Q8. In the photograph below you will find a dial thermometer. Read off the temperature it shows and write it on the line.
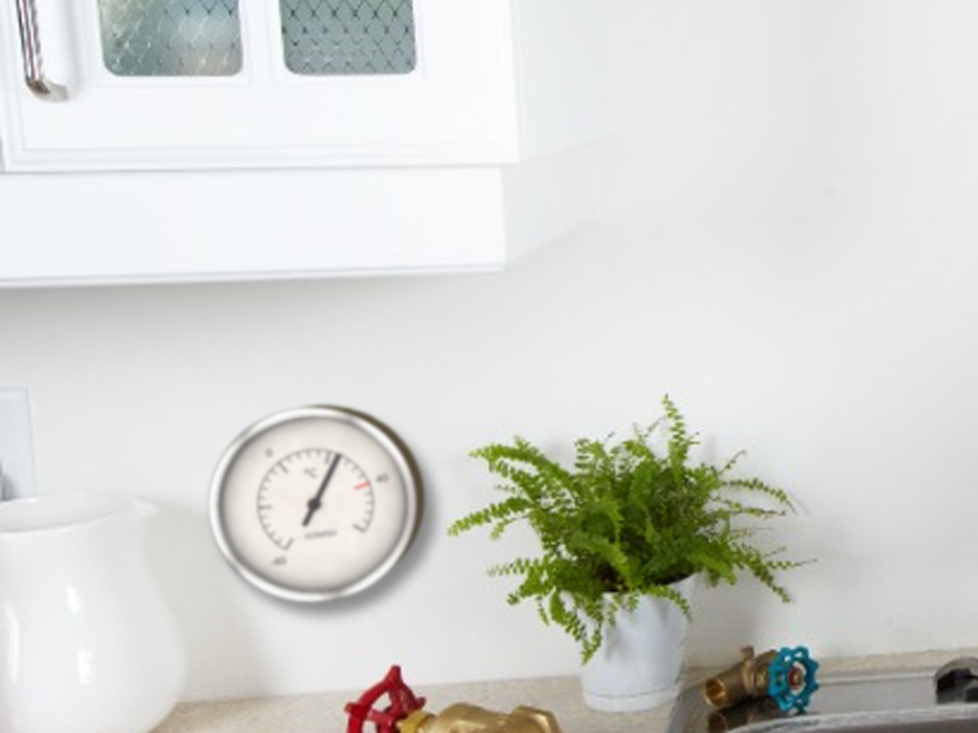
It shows 24 °C
